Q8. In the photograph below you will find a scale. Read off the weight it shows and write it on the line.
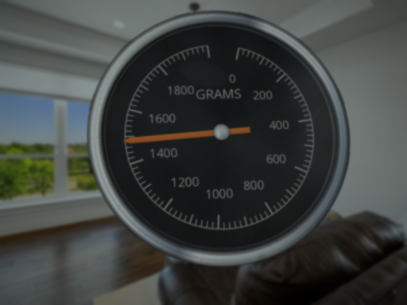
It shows 1480 g
